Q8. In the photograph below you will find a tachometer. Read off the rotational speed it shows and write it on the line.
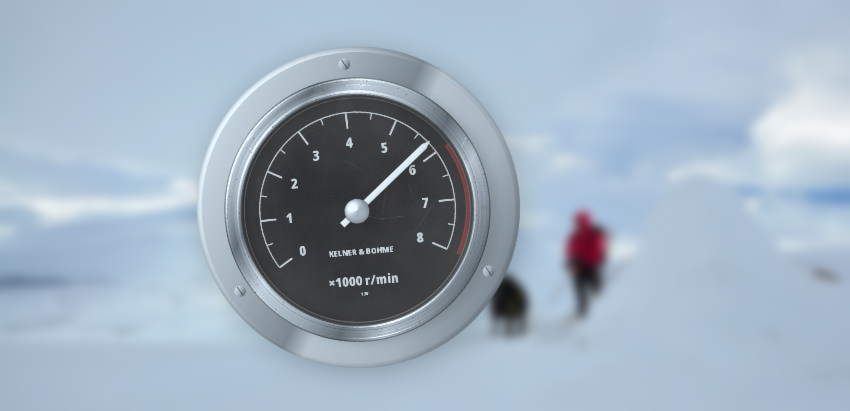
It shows 5750 rpm
